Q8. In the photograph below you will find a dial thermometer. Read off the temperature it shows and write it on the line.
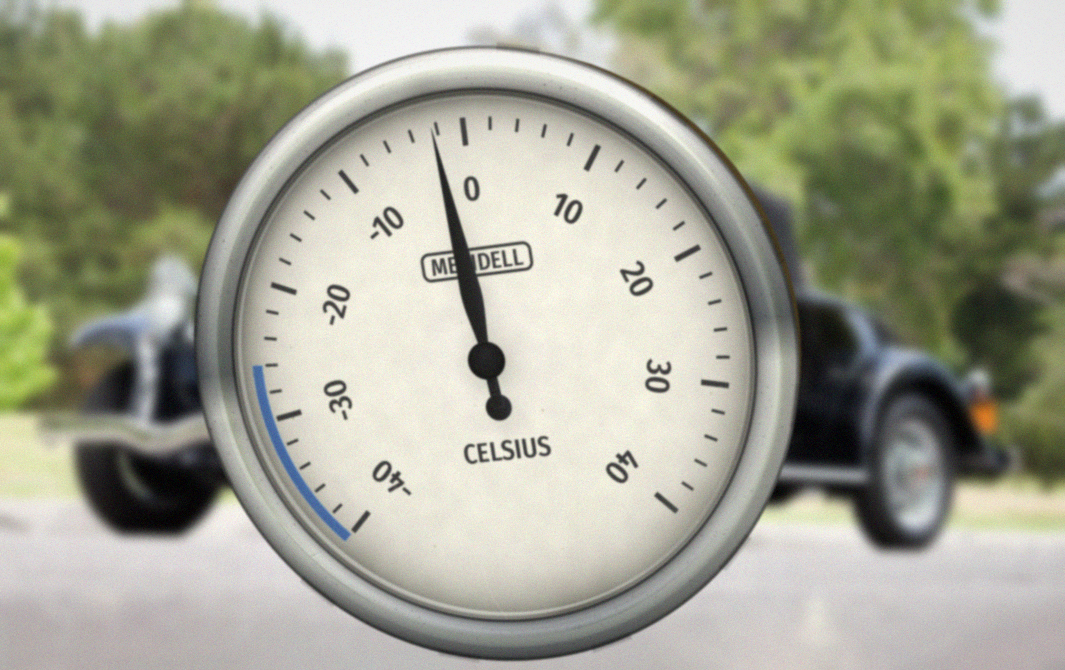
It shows -2 °C
